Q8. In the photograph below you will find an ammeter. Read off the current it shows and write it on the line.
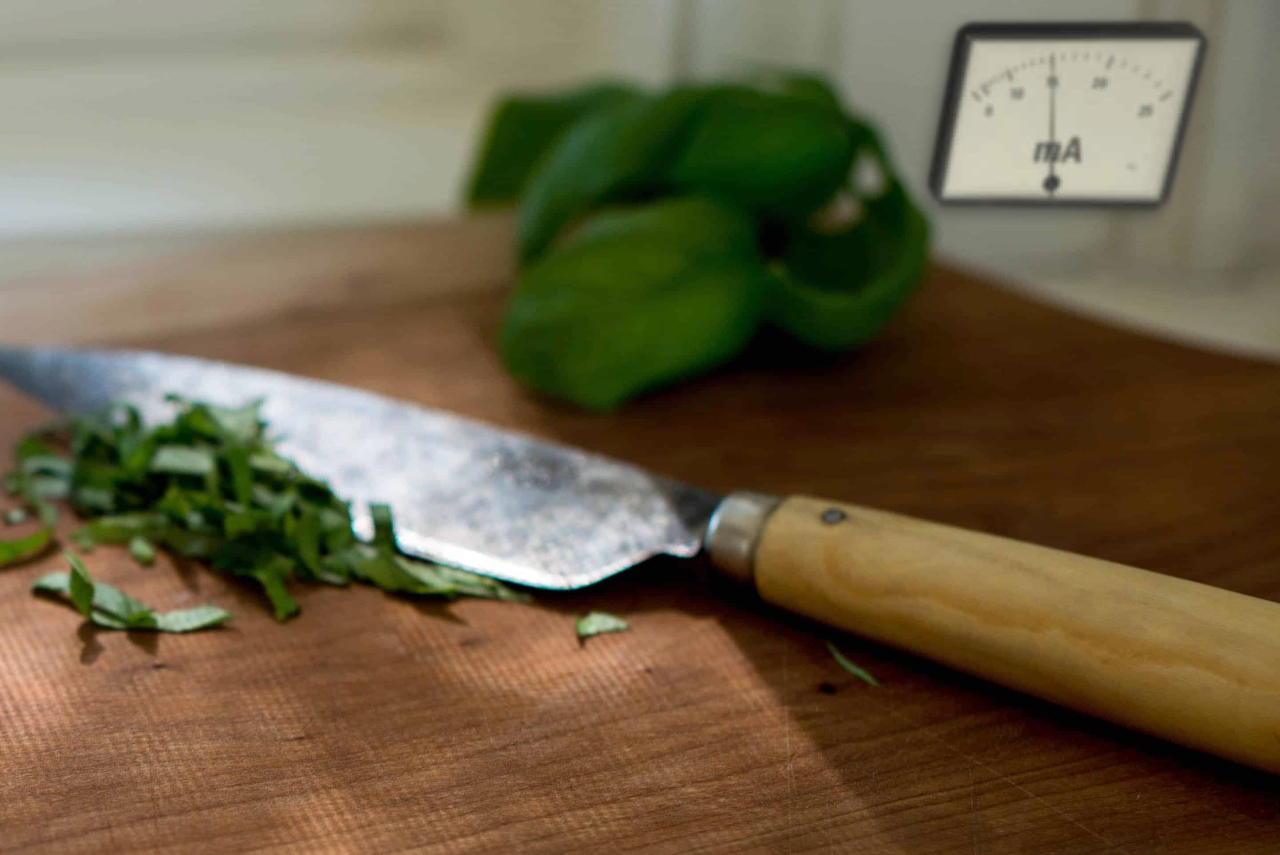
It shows 15 mA
